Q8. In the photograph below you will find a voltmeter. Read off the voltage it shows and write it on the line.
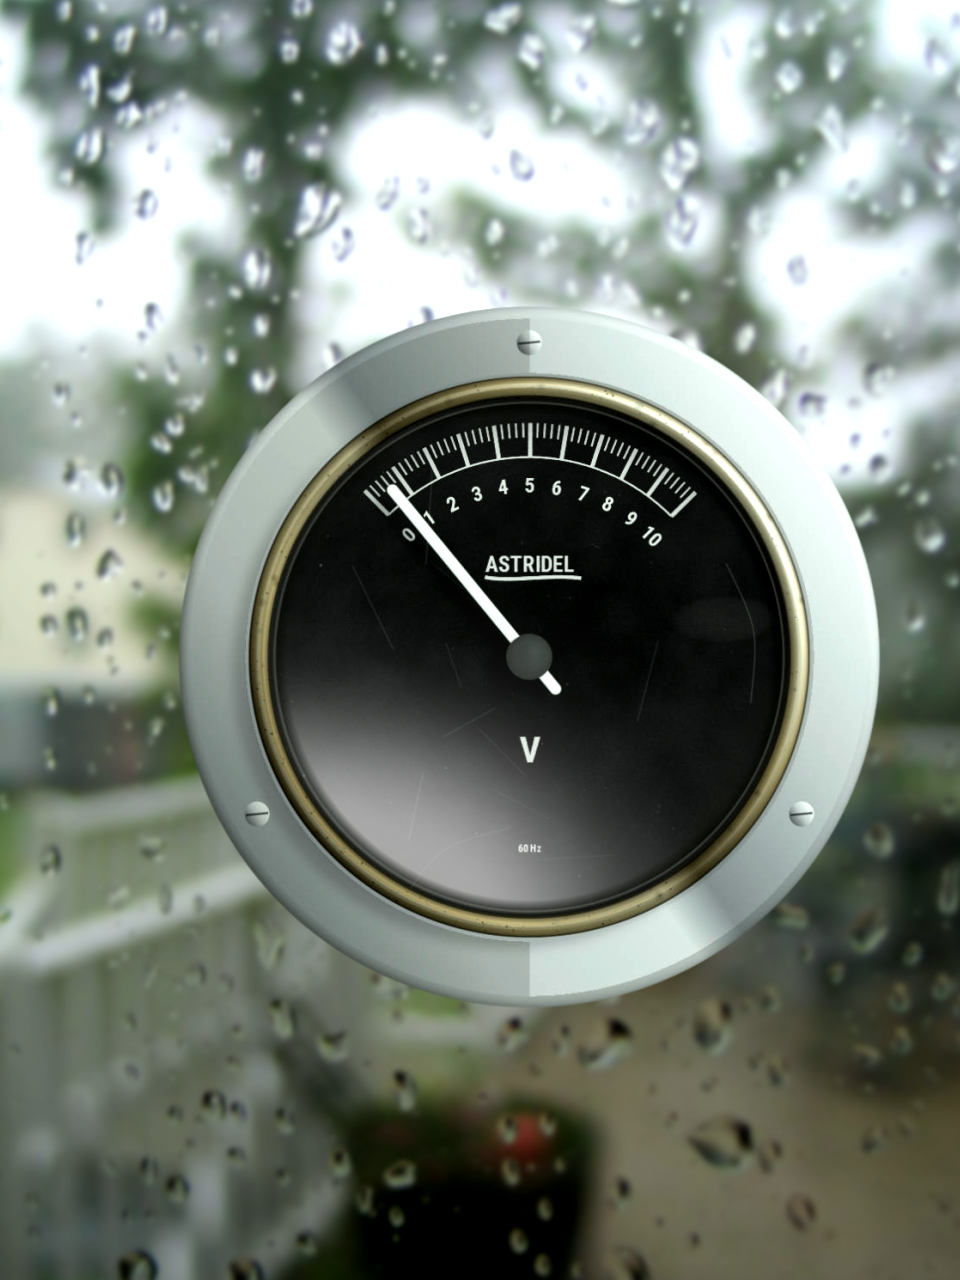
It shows 0.6 V
